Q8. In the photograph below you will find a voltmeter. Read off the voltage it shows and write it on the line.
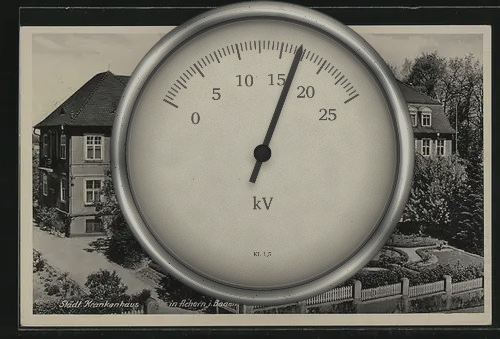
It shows 17 kV
